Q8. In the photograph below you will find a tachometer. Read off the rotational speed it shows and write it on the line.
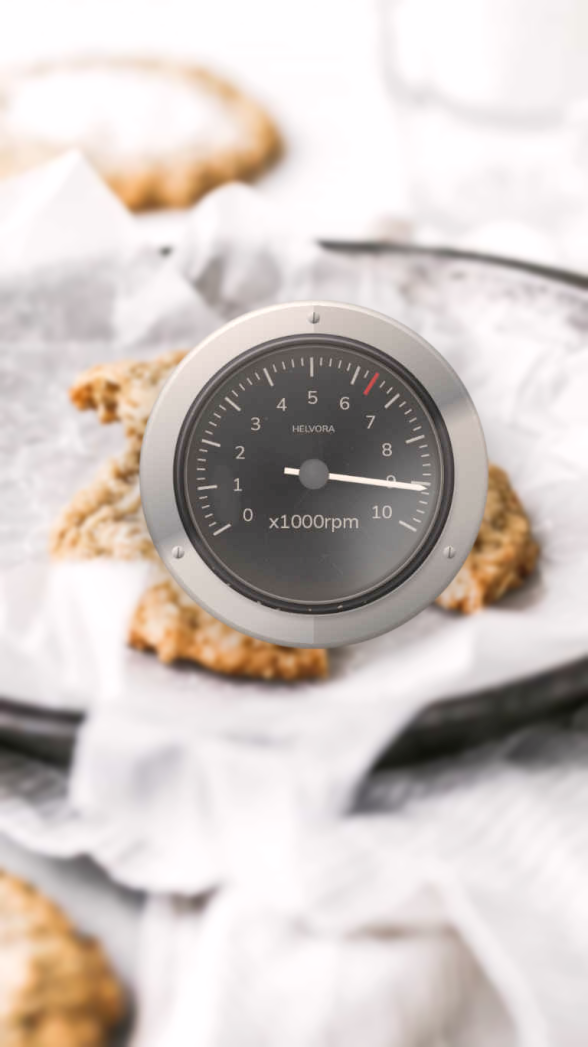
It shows 9100 rpm
